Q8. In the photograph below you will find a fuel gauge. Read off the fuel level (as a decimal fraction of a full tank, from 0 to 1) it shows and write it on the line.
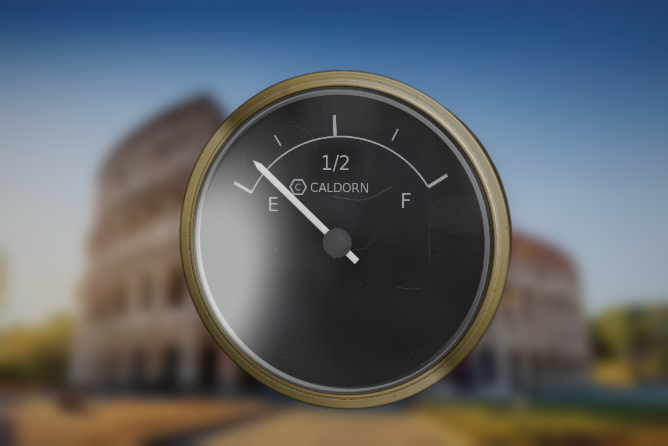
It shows 0.125
